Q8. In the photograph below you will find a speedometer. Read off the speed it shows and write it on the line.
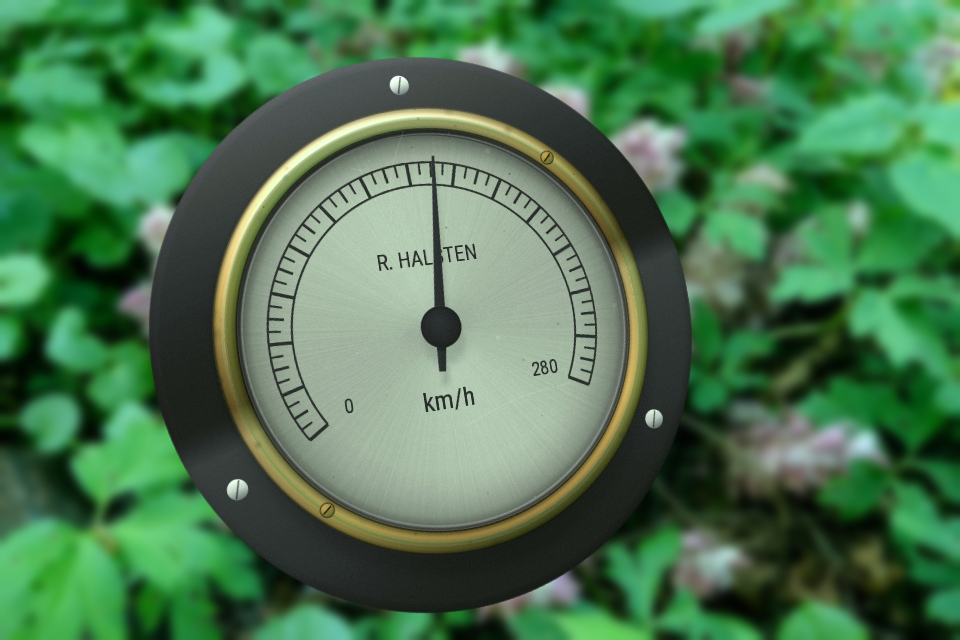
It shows 150 km/h
